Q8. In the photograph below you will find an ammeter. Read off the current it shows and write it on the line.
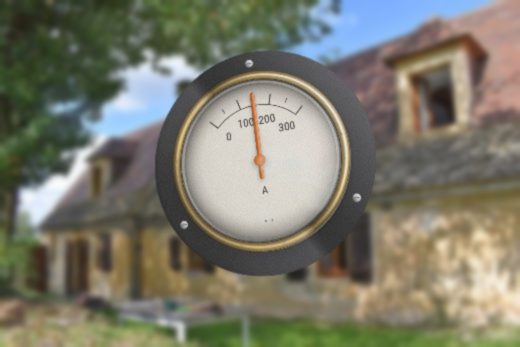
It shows 150 A
